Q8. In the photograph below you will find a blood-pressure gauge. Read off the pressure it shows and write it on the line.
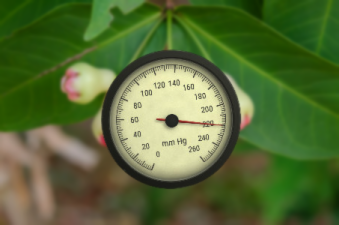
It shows 220 mmHg
